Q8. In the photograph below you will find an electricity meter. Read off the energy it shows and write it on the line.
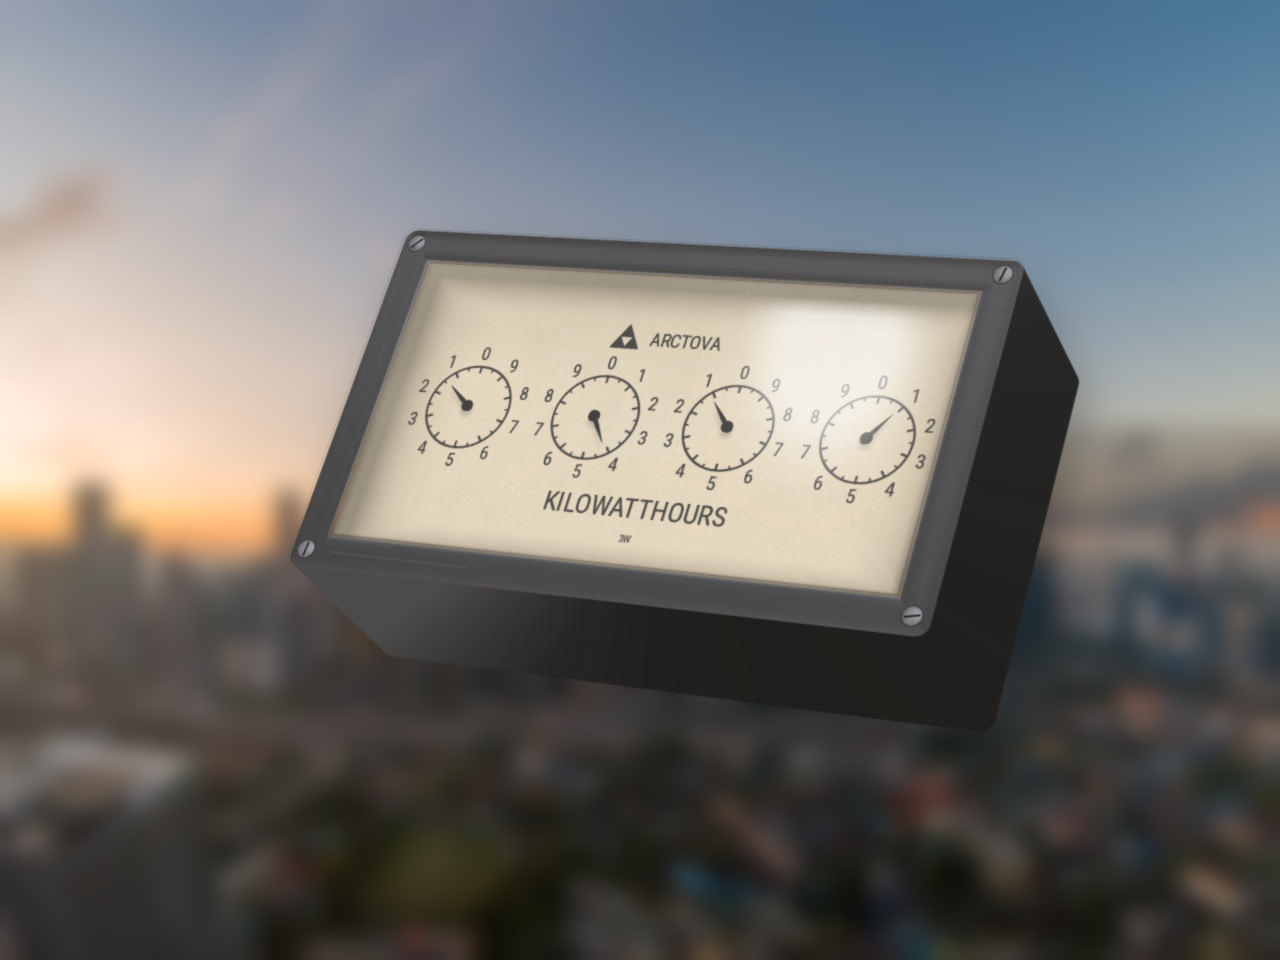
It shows 1411 kWh
